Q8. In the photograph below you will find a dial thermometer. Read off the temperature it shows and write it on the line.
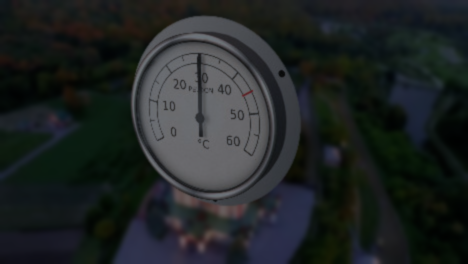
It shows 30 °C
